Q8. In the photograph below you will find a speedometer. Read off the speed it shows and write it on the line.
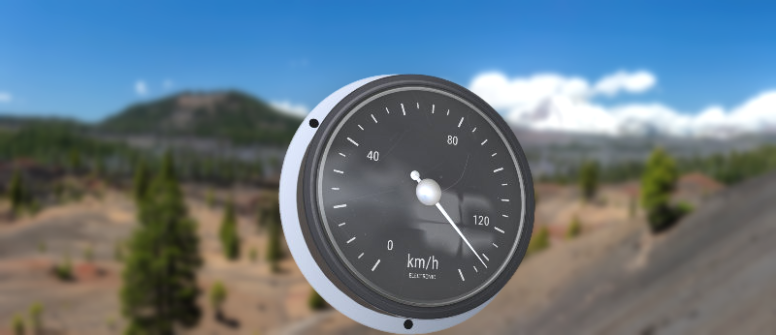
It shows 132.5 km/h
